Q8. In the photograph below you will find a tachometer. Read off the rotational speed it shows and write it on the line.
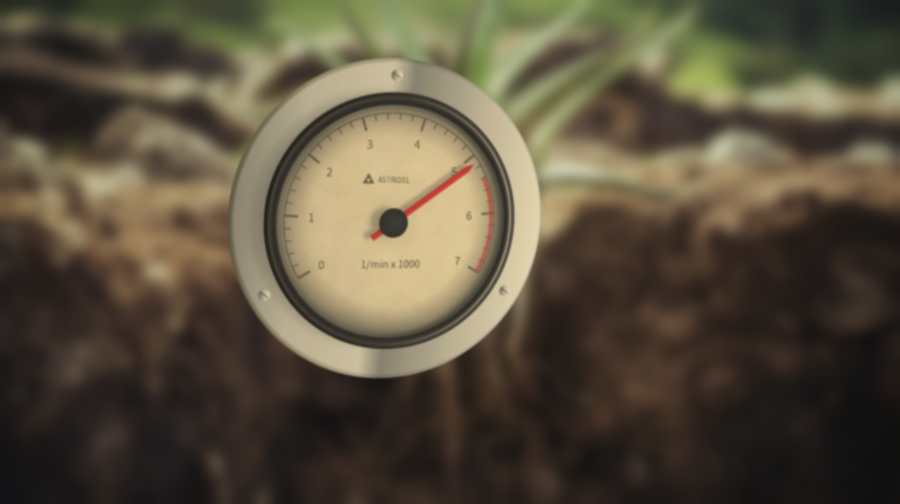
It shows 5100 rpm
